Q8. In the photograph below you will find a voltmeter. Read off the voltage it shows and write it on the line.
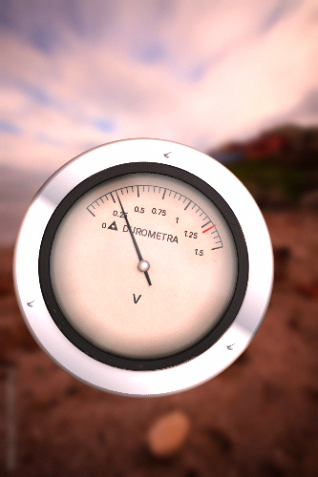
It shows 0.3 V
